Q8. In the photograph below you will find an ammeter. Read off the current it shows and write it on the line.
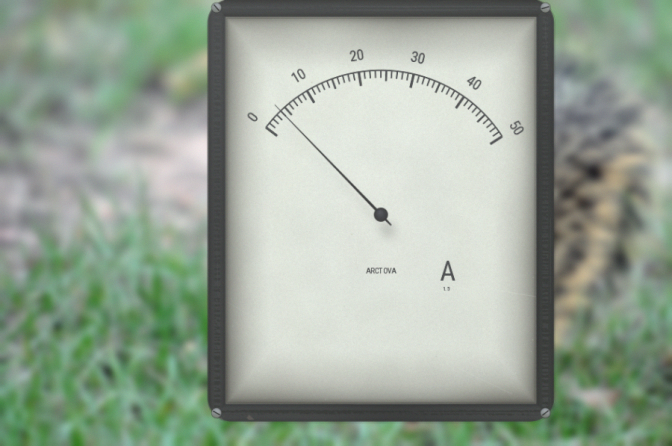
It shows 4 A
